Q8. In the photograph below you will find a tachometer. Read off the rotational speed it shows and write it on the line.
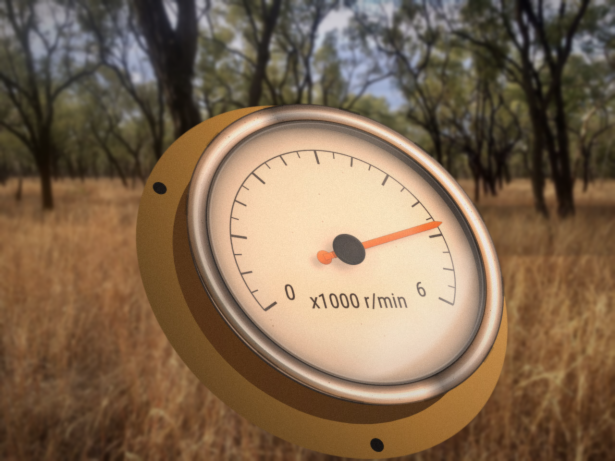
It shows 4875 rpm
